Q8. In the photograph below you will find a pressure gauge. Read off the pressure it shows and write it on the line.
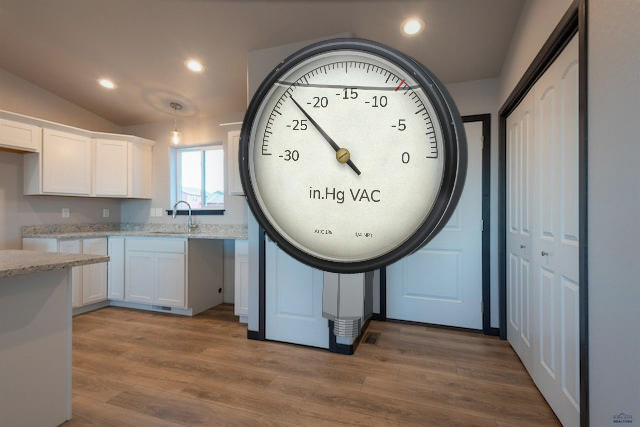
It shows -22.5 inHg
